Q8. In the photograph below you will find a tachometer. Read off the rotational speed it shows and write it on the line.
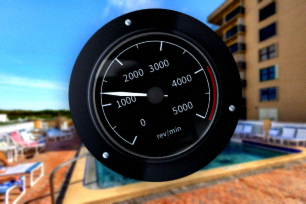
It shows 1250 rpm
